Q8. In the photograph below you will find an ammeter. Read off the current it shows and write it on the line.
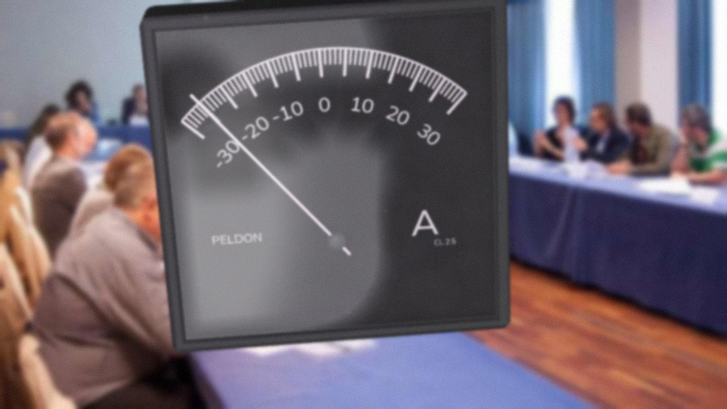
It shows -25 A
